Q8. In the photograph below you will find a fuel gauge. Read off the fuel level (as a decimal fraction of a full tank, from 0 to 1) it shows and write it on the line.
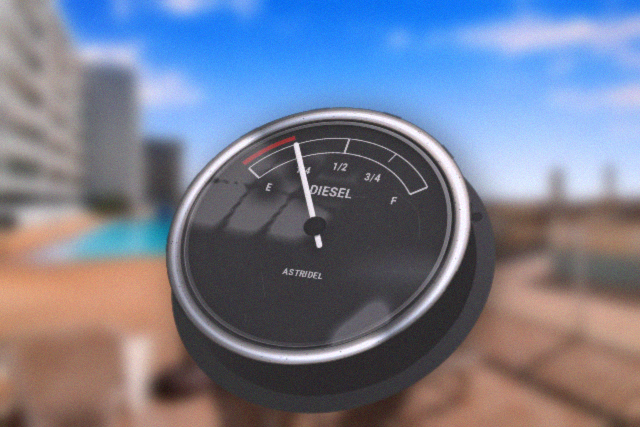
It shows 0.25
